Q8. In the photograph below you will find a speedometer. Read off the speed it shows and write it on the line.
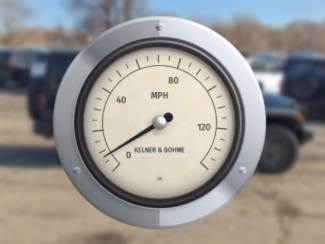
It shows 7.5 mph
